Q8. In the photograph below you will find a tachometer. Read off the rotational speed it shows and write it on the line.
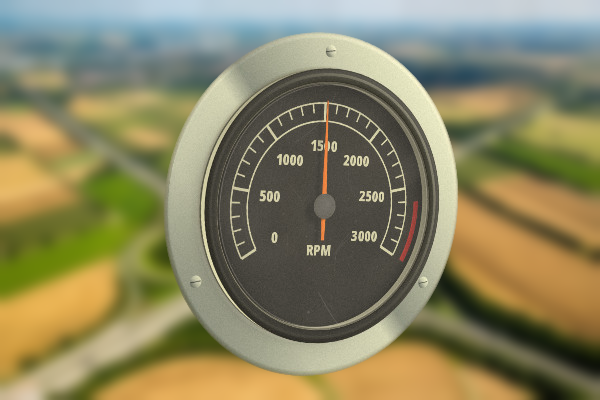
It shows 1500 rpm
